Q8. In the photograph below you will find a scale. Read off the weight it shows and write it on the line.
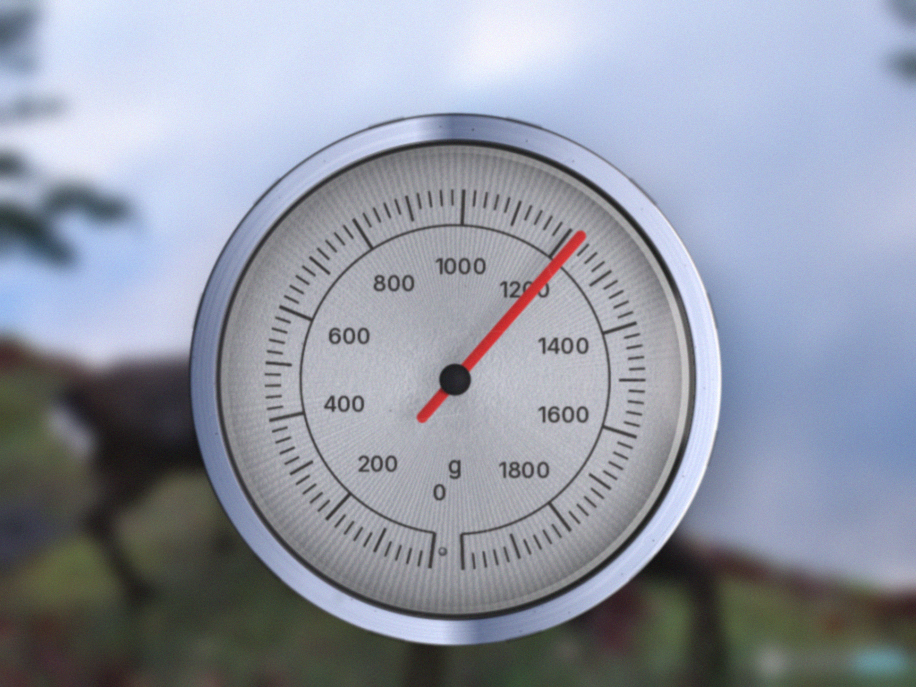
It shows 1220 g
